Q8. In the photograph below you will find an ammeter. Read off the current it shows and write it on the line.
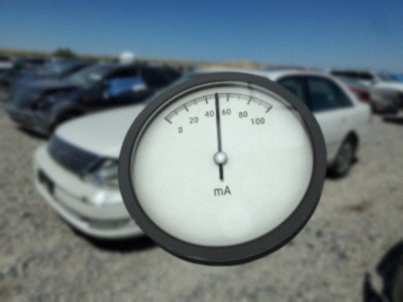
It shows 50 mA
